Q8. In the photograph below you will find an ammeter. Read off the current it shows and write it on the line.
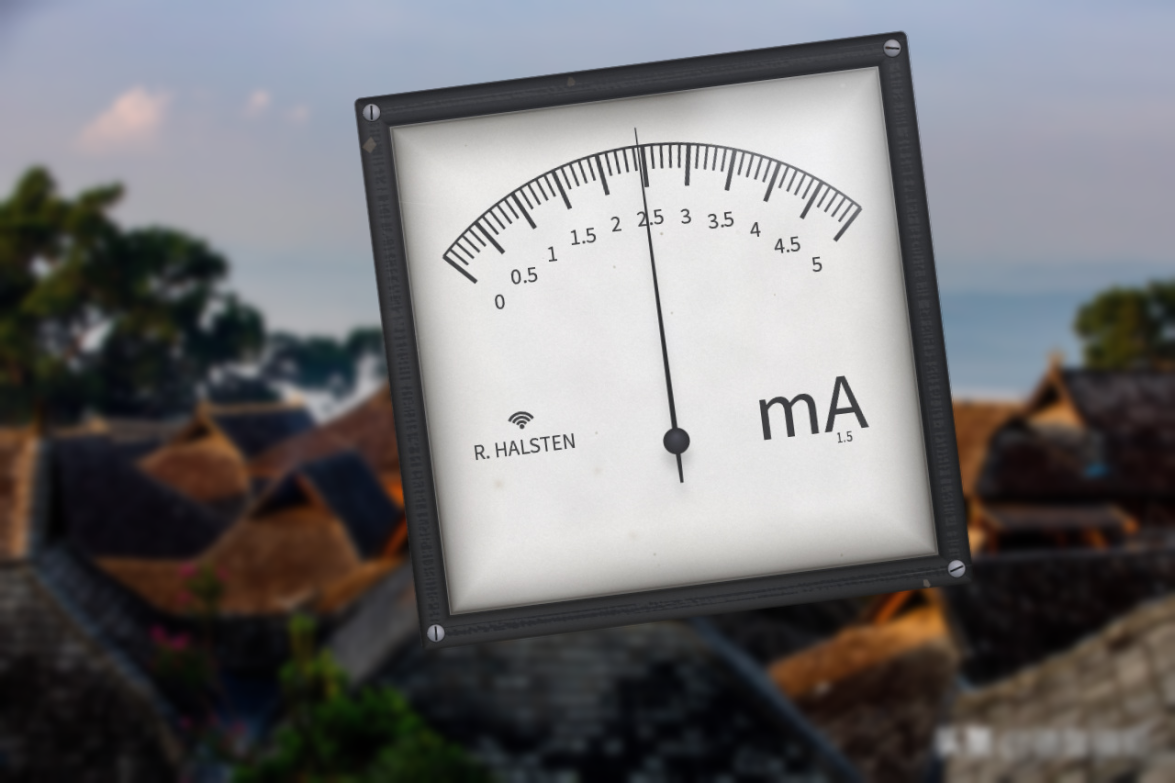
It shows 2.45 mA
